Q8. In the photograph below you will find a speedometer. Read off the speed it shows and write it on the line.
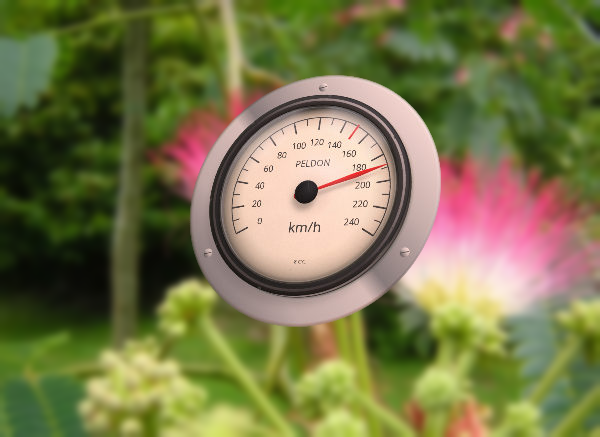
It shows 190 km/h
